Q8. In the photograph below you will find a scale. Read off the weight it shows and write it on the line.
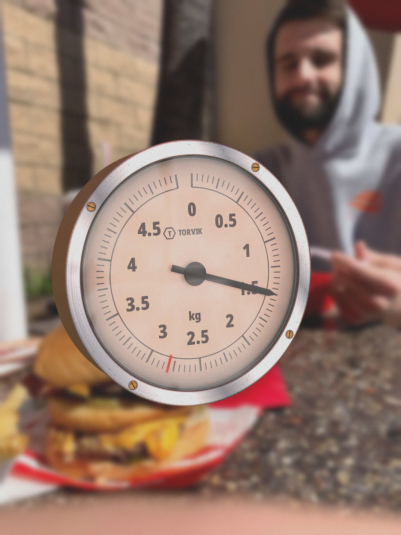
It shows 1.5 kg
